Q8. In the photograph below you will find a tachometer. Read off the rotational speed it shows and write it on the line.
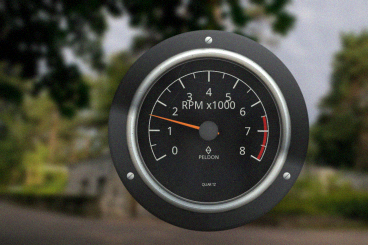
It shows 1500 rpm
